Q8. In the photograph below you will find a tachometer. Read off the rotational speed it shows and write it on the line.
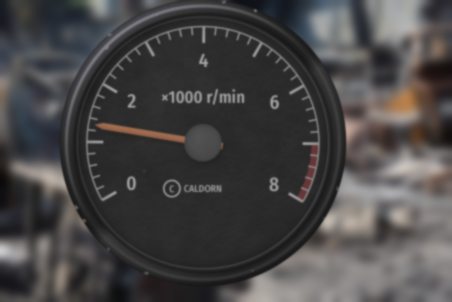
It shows 1300 rpm
